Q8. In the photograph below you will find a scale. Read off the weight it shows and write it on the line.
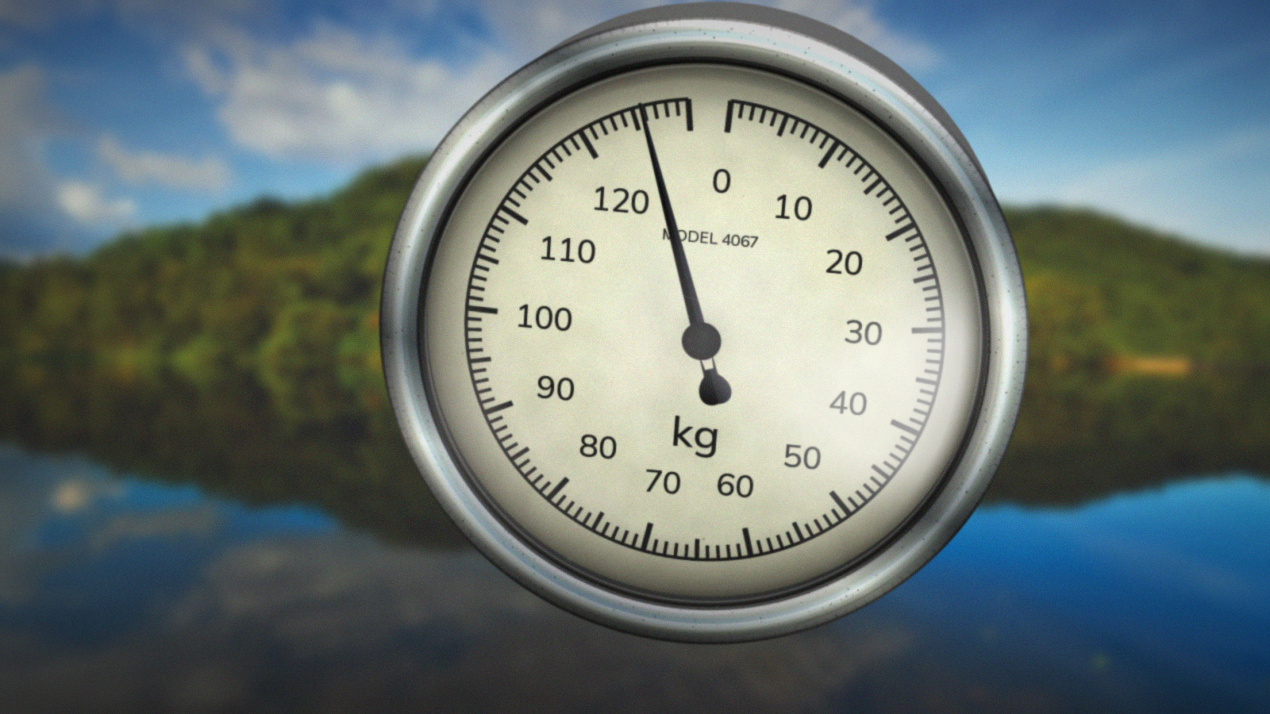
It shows 126 kg
